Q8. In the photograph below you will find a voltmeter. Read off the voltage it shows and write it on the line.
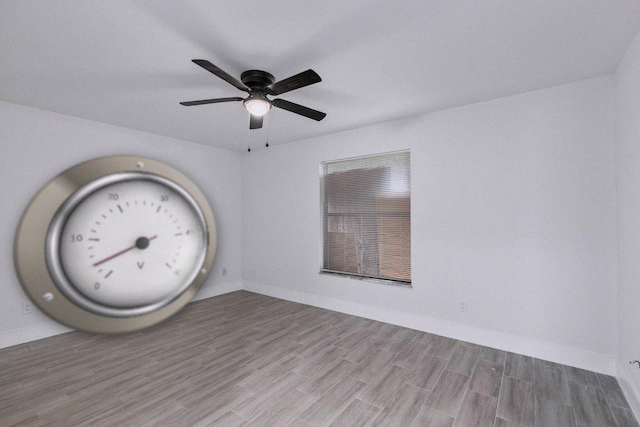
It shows 4 V
